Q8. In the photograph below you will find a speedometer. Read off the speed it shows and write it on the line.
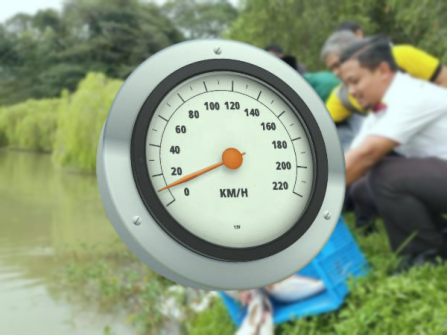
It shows 10 km/h
